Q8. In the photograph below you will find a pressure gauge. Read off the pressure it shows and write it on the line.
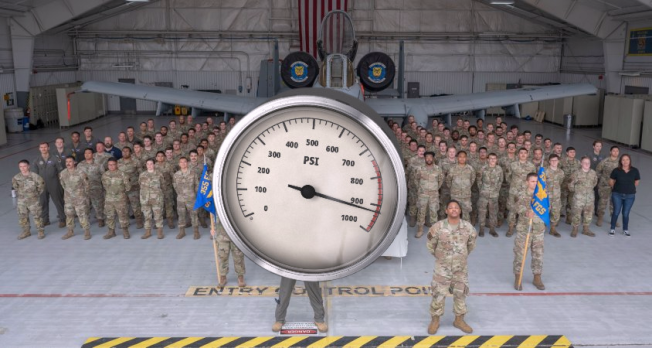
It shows 920 psi
